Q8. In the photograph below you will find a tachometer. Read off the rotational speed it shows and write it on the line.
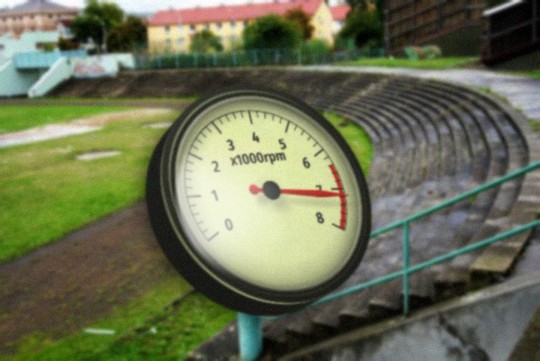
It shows 7200 rpm
